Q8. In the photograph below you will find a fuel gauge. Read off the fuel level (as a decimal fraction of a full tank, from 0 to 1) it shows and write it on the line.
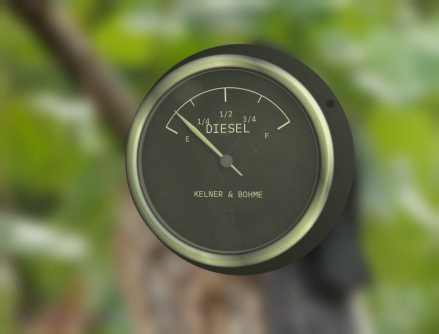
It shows 0.125
